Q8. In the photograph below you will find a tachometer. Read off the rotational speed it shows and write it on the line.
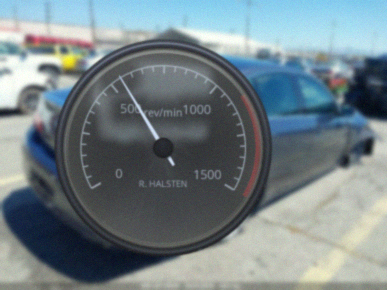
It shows 550 rpm
